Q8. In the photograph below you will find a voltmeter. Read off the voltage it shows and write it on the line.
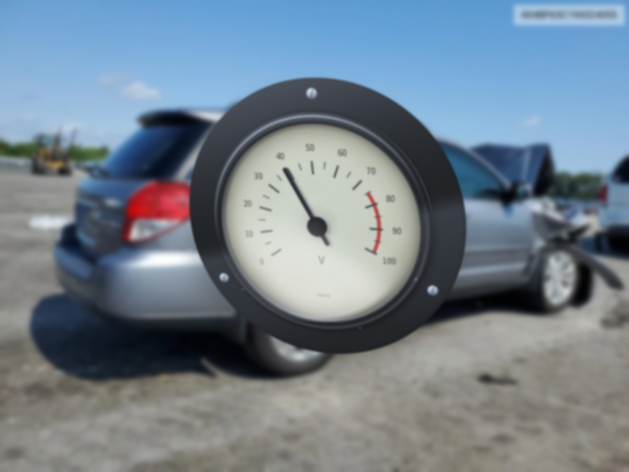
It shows 40 V
